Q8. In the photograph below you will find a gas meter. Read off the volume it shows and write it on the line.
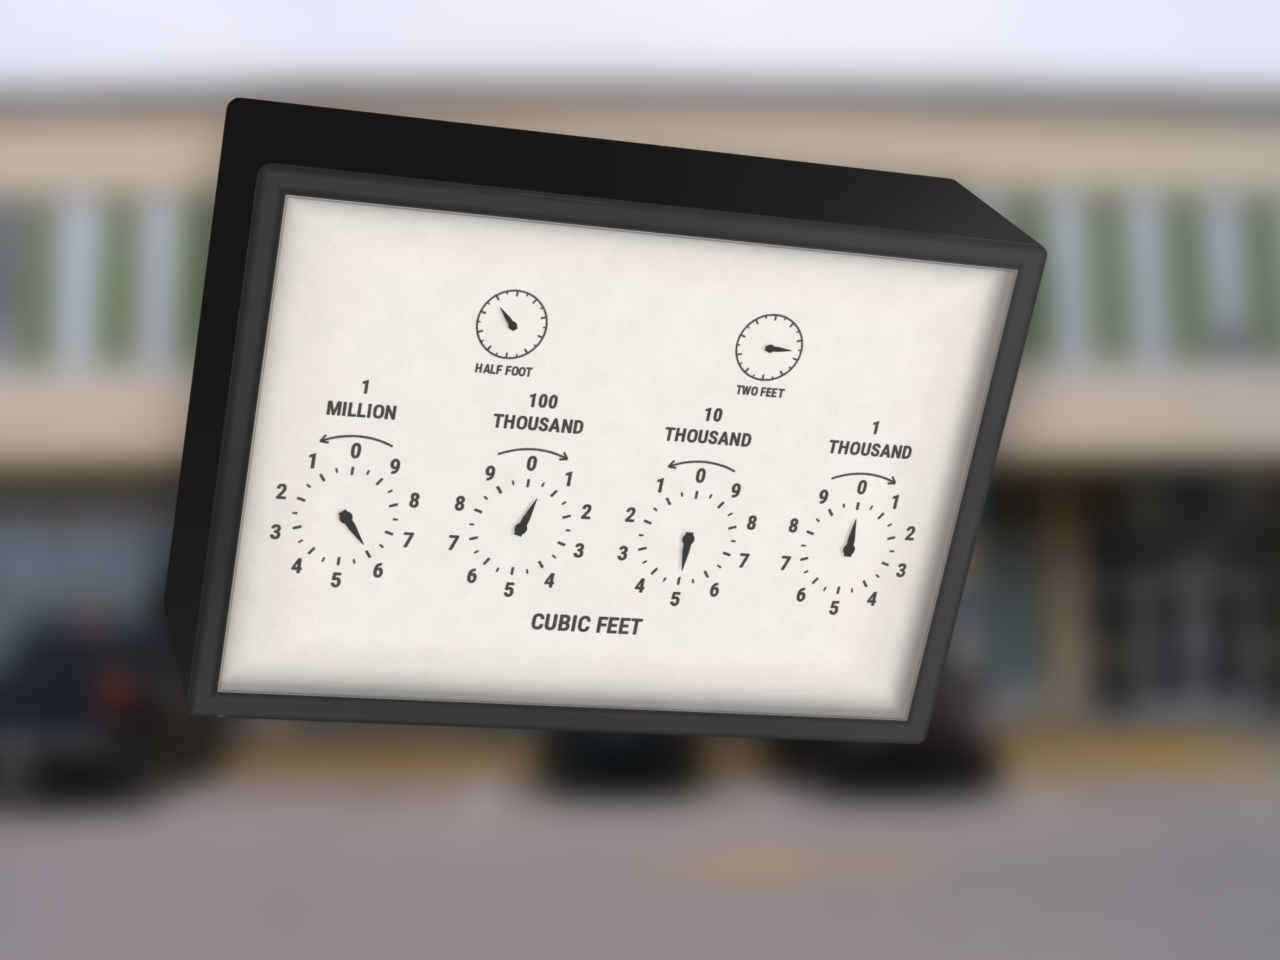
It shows 605000 ft³
